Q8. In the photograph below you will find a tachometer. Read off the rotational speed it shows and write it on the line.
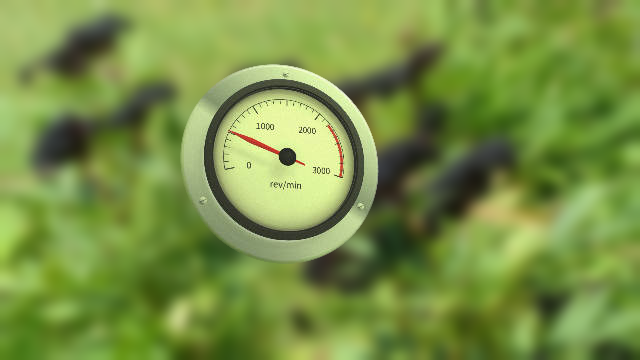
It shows 500 rpm
